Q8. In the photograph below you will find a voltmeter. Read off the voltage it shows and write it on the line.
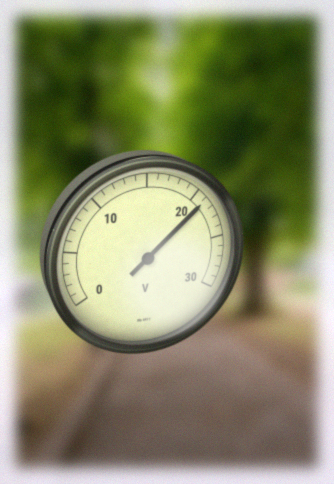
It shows 21 V
